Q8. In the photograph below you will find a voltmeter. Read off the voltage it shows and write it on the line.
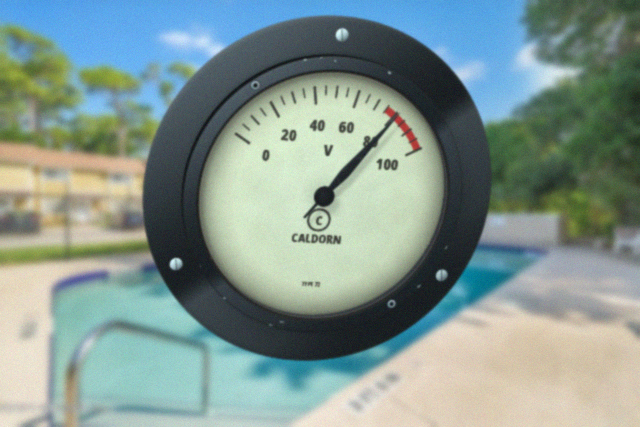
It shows 80 V
